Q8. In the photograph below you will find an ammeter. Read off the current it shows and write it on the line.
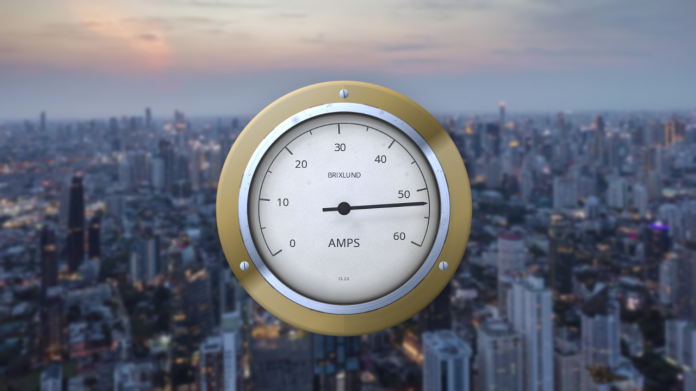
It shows 52.5 A
